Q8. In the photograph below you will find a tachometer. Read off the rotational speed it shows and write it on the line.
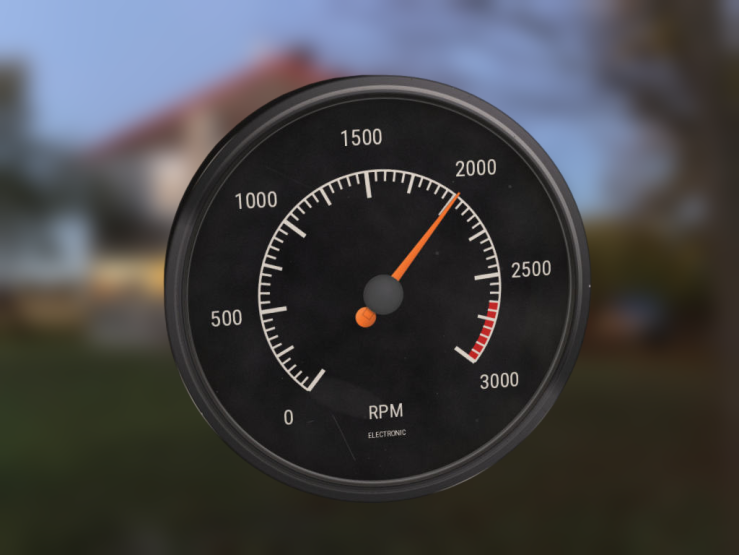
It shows 2000 rpm
